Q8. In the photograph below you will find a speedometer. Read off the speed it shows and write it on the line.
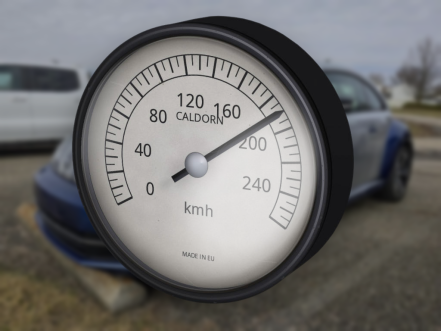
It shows 190 km/h
